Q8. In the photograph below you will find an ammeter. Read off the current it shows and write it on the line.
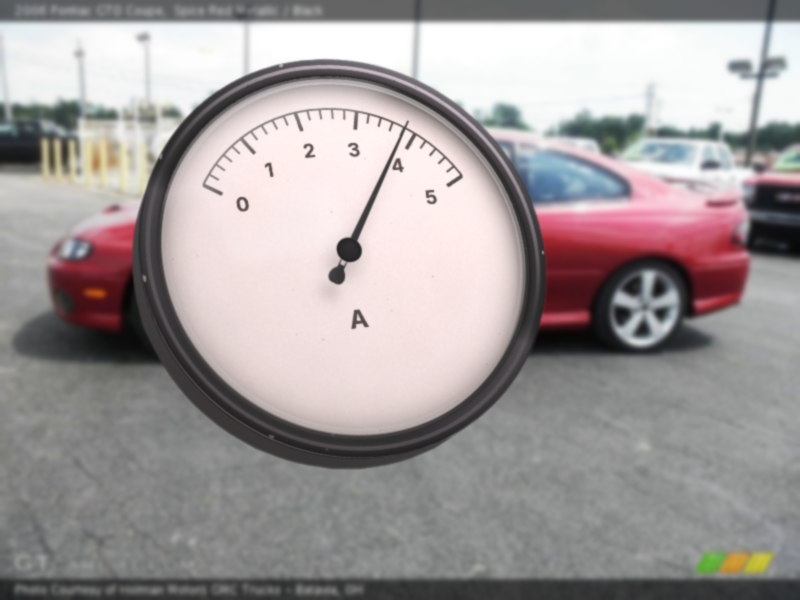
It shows 3.8 A
